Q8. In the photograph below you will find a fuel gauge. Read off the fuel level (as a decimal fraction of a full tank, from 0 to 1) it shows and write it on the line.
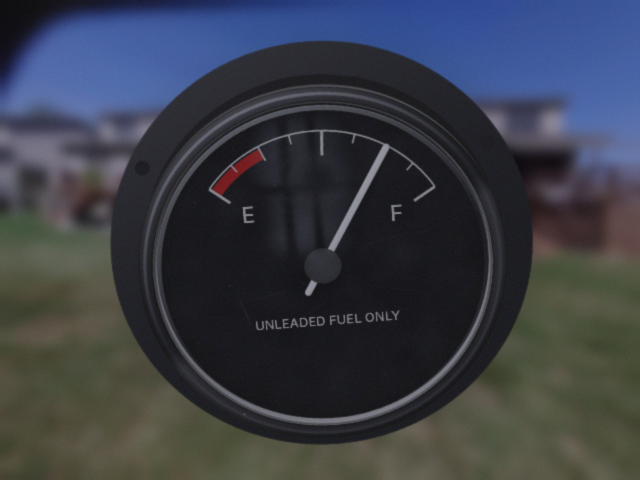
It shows 0.75
